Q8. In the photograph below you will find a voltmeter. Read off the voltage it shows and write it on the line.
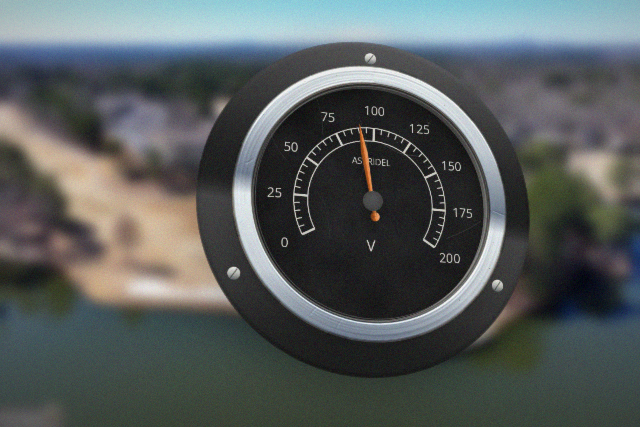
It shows 90 V
